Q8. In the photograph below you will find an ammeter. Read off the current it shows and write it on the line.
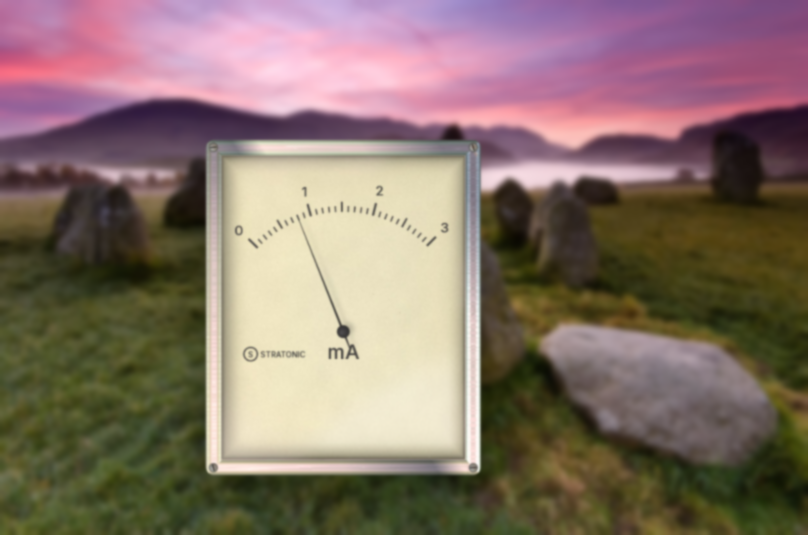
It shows 0.8 mA
